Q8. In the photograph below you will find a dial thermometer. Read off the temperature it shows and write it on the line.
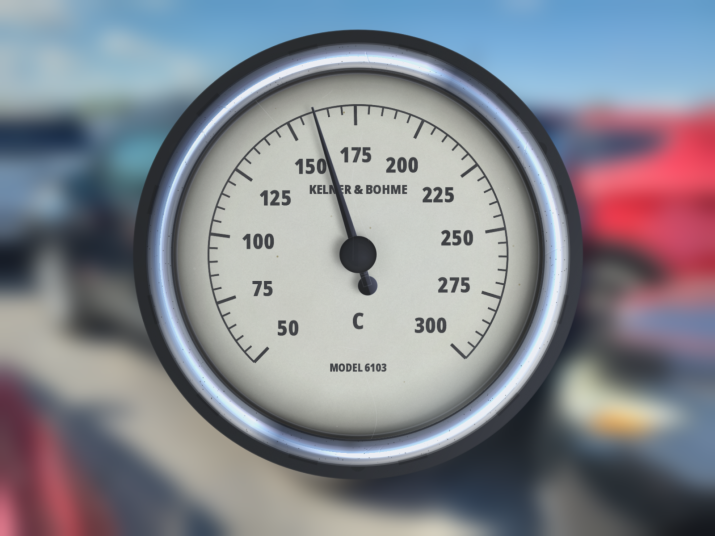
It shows 160 °C
